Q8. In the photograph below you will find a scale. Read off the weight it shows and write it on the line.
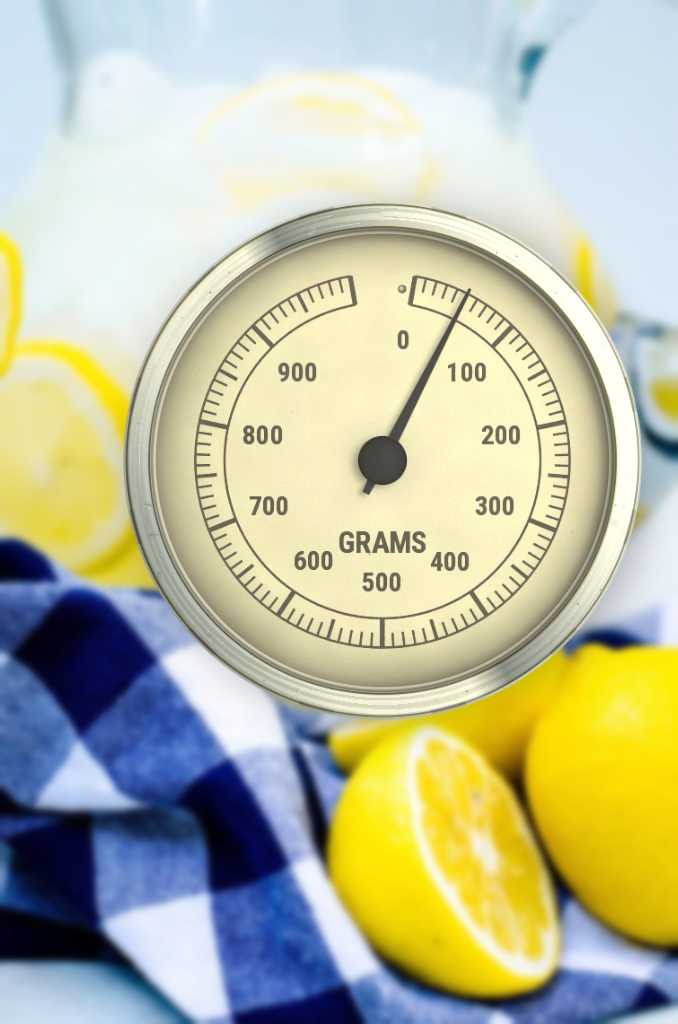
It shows 50 g
